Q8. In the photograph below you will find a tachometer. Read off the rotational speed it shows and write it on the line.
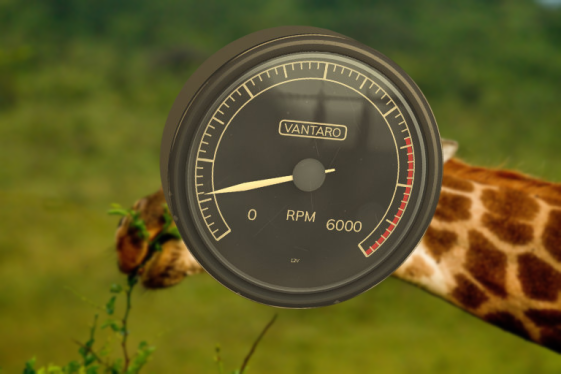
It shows 600 rpm
